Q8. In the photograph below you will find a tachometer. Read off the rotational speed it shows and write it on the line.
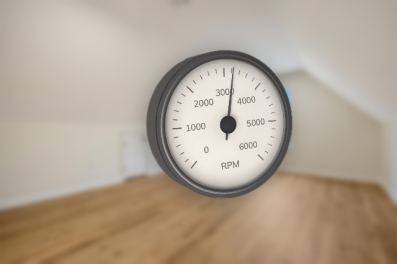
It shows 3200 rpm
